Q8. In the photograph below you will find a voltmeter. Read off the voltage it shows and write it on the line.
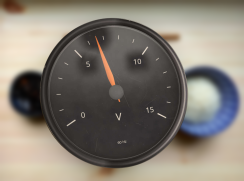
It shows 6.5 V
